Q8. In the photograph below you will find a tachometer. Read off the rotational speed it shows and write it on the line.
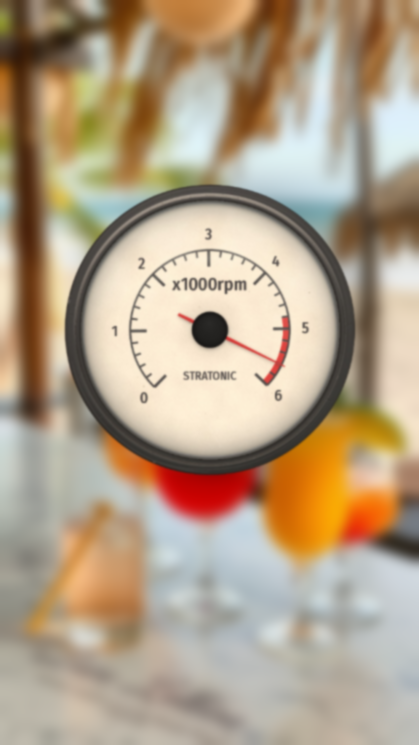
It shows 5600 rpm
